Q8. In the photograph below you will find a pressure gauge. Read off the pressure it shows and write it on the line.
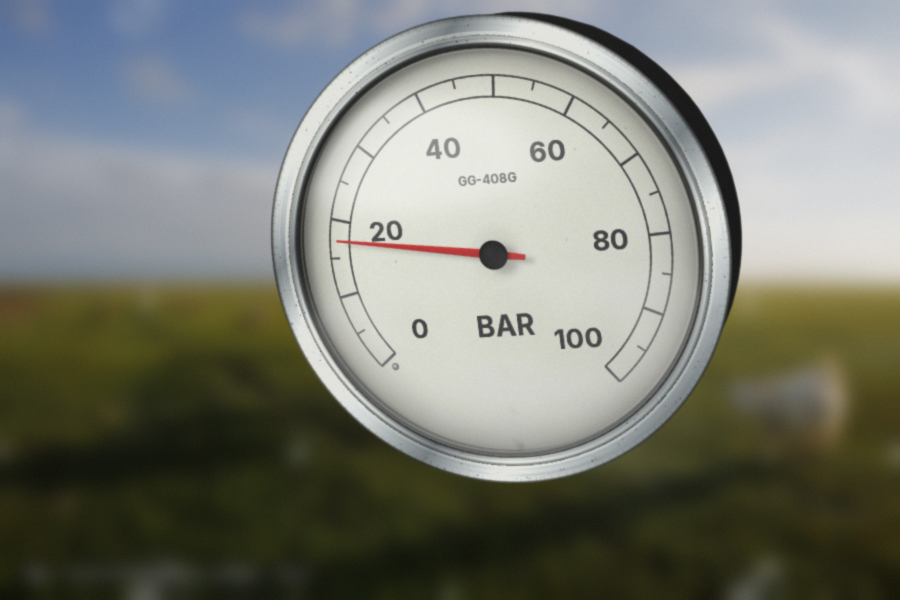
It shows 17.5 bar
